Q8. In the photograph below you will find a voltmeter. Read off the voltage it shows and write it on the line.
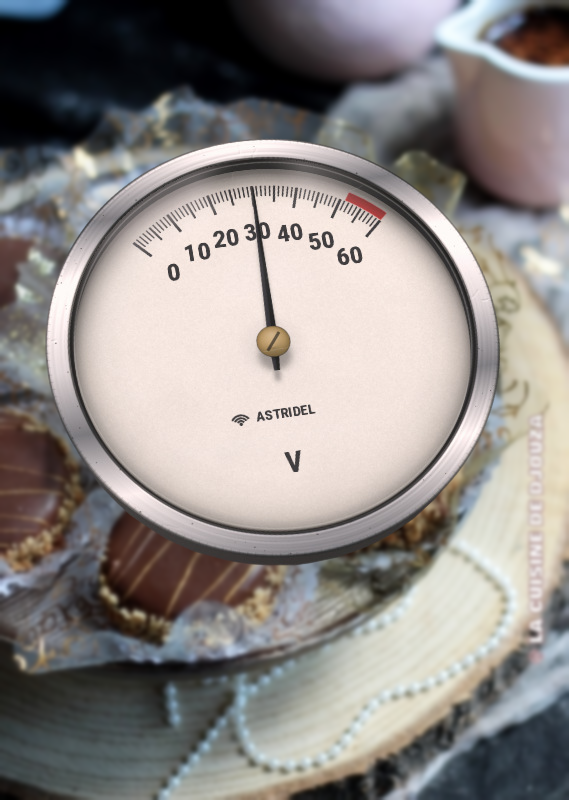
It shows 30 V
